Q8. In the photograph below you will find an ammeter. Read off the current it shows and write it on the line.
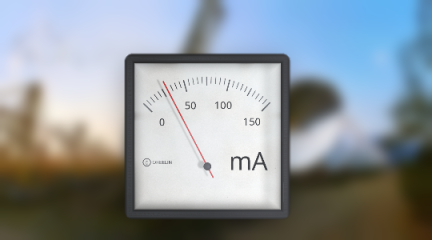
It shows 30 mA
